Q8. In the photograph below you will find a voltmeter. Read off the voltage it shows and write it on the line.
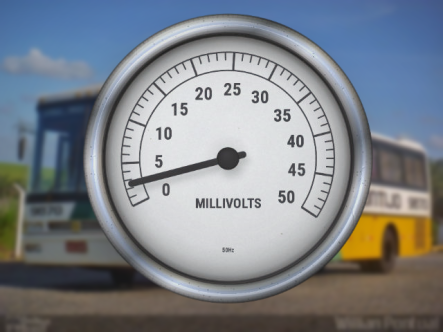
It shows 2.5 mV
